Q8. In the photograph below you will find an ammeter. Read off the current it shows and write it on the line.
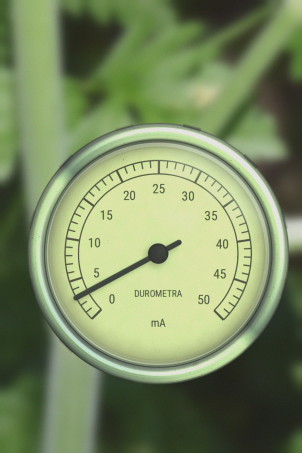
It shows 3 mA
